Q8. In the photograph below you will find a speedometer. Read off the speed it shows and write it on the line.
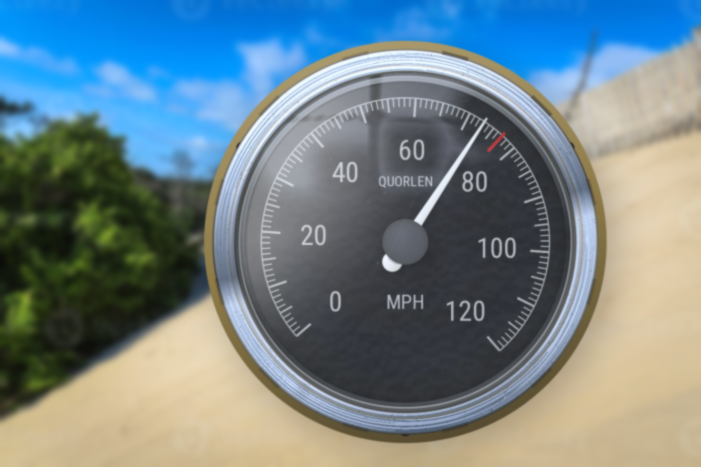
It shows 73 mph
